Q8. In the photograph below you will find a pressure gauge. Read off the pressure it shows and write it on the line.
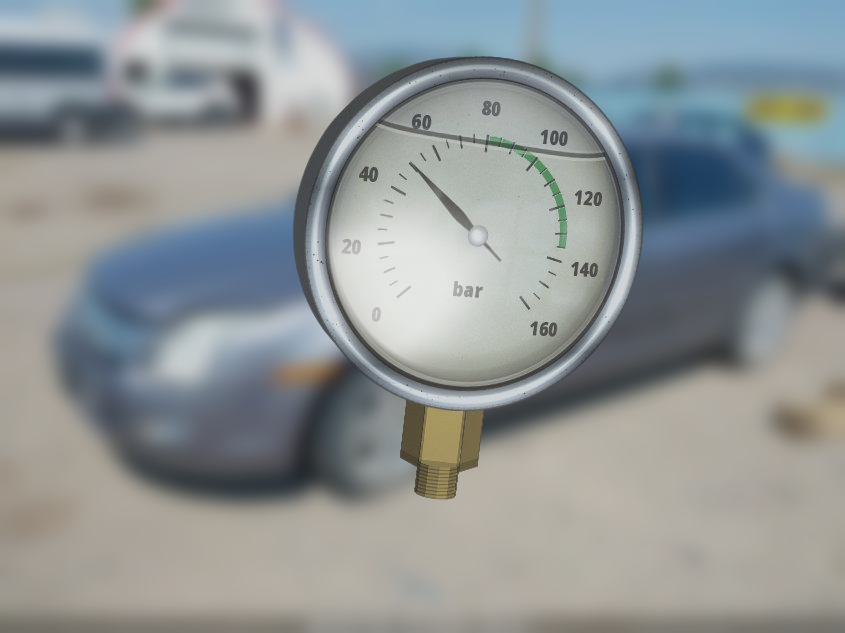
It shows 50 bar
